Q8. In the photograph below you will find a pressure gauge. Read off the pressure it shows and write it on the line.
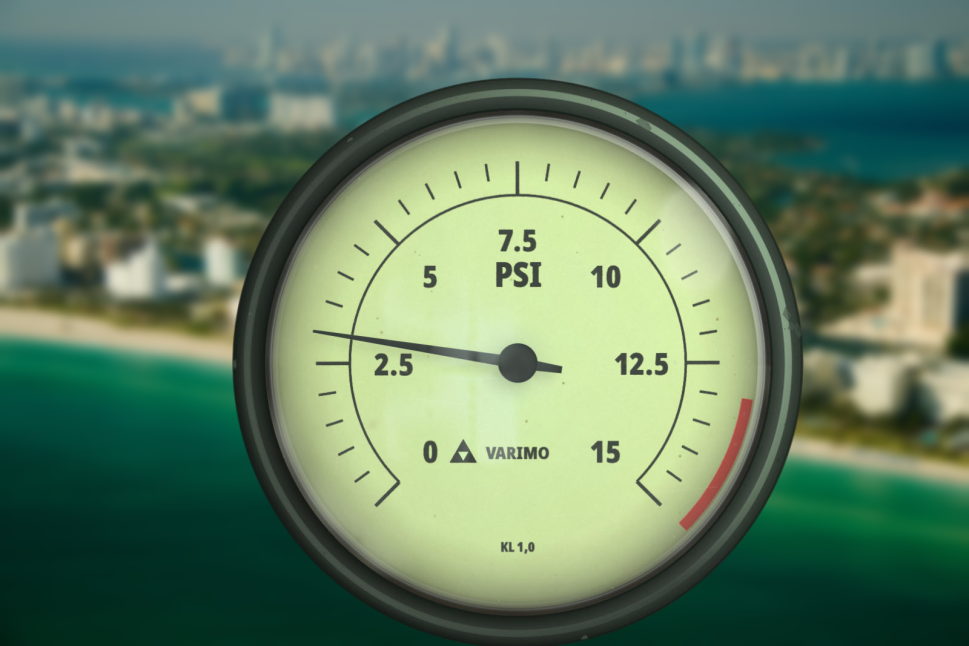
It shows 3 psi
